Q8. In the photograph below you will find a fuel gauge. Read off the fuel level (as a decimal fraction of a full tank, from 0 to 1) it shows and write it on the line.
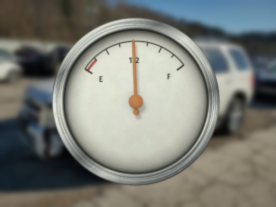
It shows 0.5
